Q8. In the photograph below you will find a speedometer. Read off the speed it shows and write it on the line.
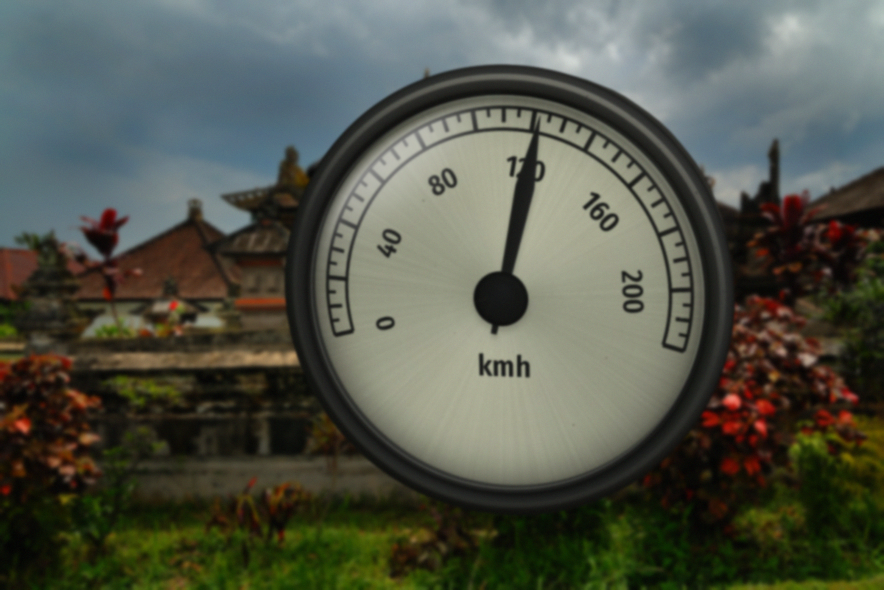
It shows 122.5 km/h
